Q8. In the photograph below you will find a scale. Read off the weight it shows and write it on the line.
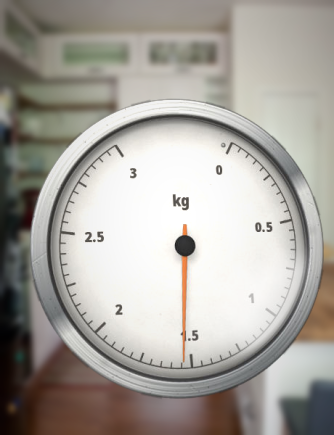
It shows 1.55 kg
